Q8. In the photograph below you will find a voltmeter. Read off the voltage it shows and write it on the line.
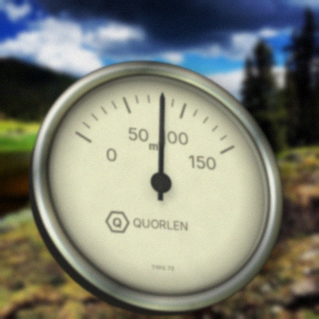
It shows 80 mV
